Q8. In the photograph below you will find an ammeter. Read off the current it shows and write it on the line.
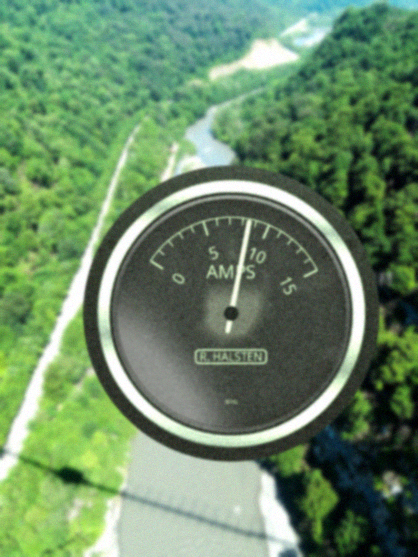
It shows 8.5 A
